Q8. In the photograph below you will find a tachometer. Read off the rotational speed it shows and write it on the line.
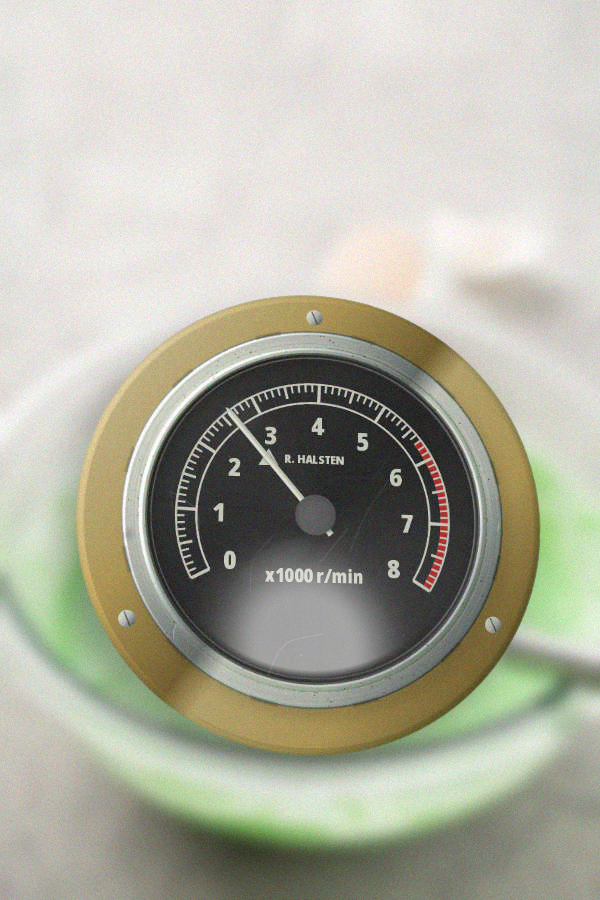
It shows 2600 rpm
